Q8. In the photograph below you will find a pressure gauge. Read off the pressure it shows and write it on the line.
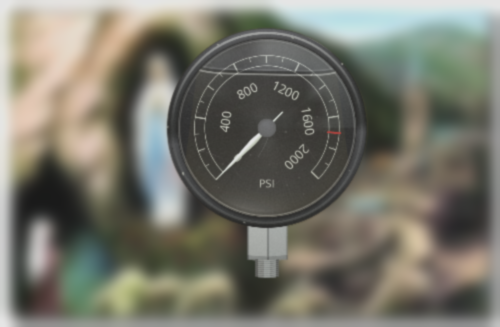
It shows 0 psi
